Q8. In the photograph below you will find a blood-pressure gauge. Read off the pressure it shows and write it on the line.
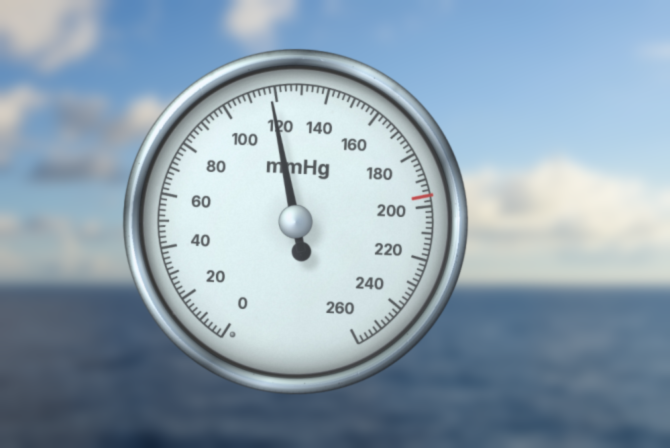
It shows 118 mmHg
